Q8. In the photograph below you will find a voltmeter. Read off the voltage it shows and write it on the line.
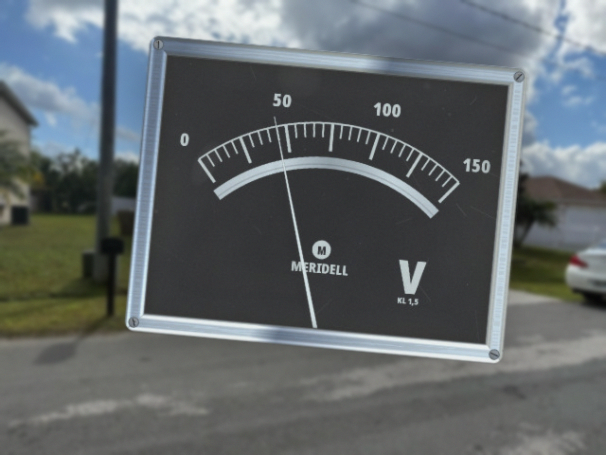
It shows 45 V
